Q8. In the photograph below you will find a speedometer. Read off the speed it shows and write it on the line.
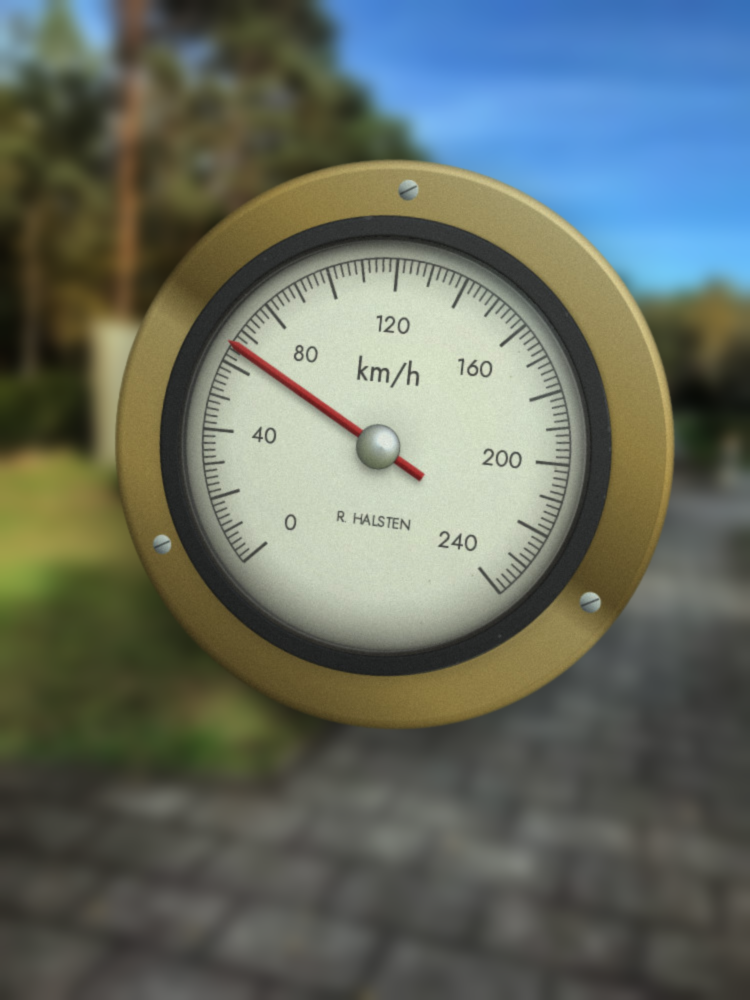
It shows 66 km/h
